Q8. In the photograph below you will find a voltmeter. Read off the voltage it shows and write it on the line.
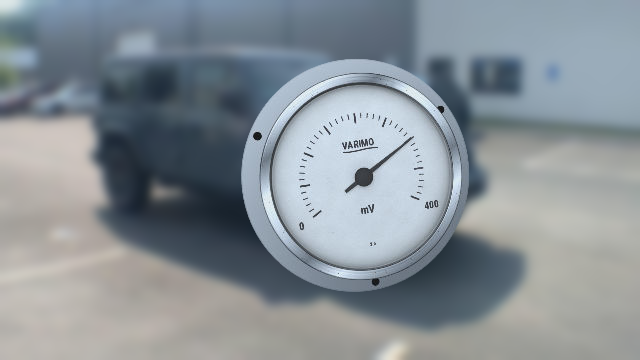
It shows 300 mV
